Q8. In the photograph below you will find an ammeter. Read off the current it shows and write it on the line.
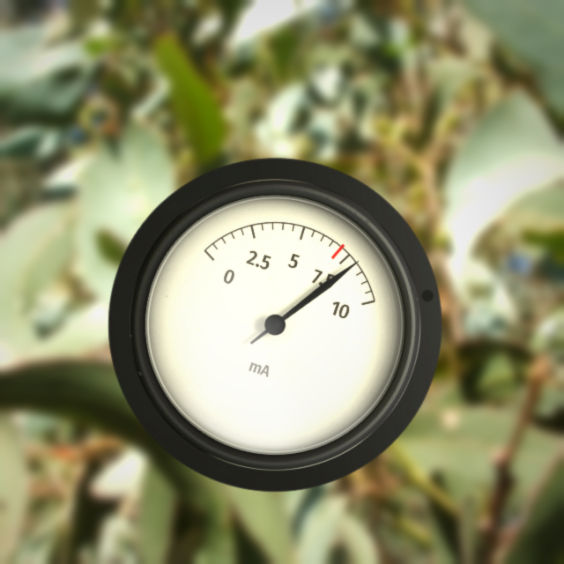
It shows 8 mA
